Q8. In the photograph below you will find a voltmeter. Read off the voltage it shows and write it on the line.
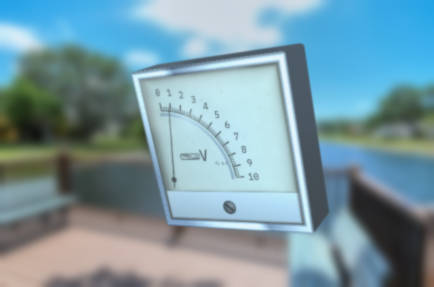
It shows 1 V
